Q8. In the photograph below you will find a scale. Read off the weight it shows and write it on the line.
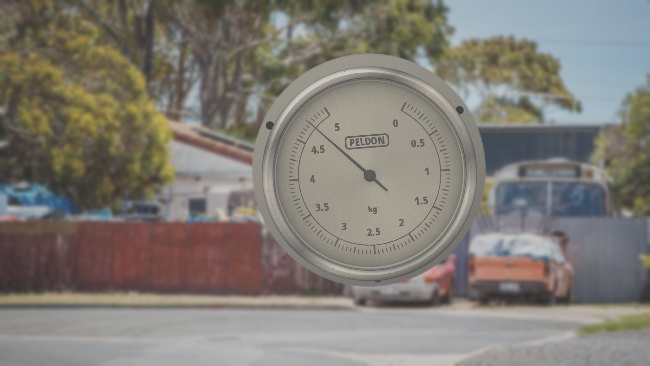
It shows 4.75 kg
